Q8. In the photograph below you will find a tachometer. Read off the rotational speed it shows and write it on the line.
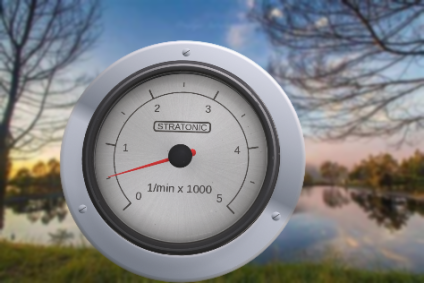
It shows 500 rpm
